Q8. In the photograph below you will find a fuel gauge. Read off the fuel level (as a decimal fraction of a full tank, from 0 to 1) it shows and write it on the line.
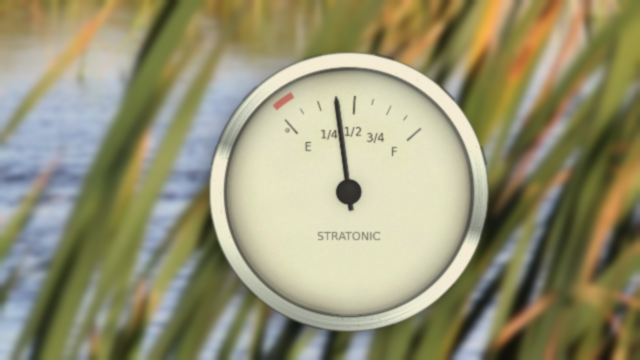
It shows 0.375
